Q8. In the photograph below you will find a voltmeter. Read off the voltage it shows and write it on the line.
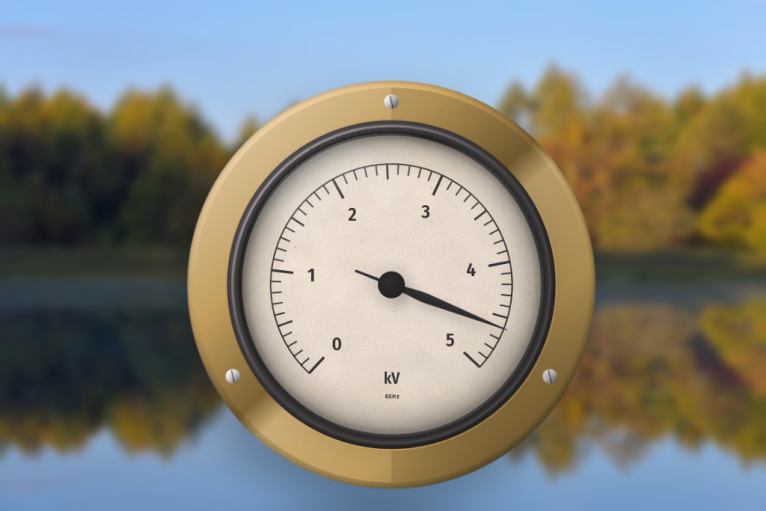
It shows 4.6 kV
